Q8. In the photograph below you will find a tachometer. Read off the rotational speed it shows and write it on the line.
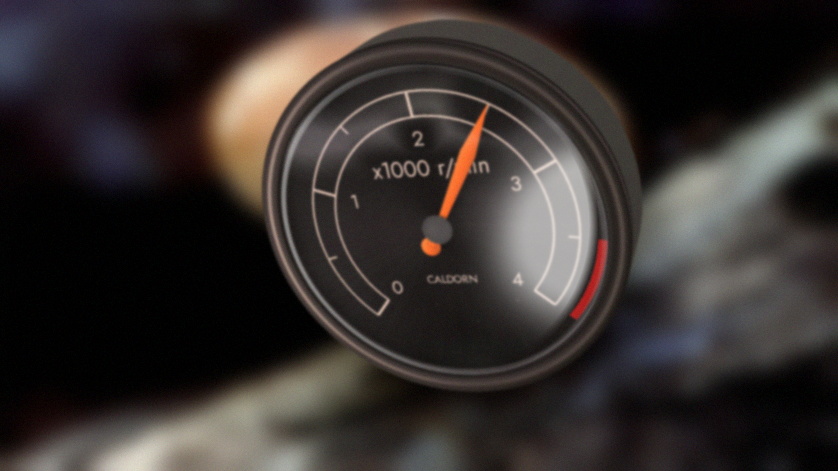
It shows 2500 rpm
